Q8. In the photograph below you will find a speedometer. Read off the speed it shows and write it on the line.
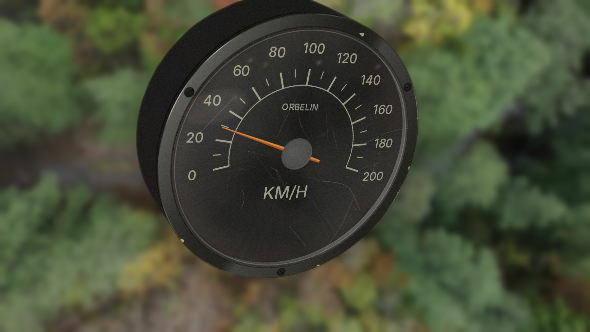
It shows 30 km/h
